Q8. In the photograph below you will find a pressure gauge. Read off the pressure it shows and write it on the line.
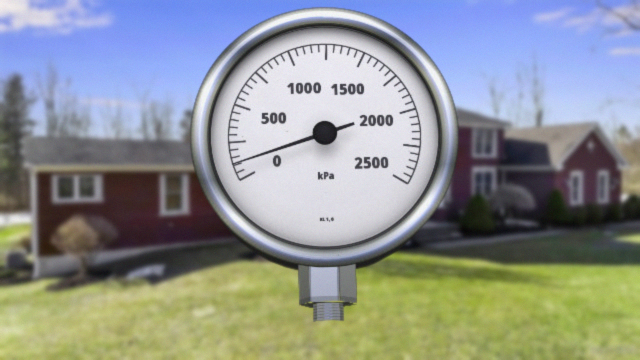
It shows 100 kPa
